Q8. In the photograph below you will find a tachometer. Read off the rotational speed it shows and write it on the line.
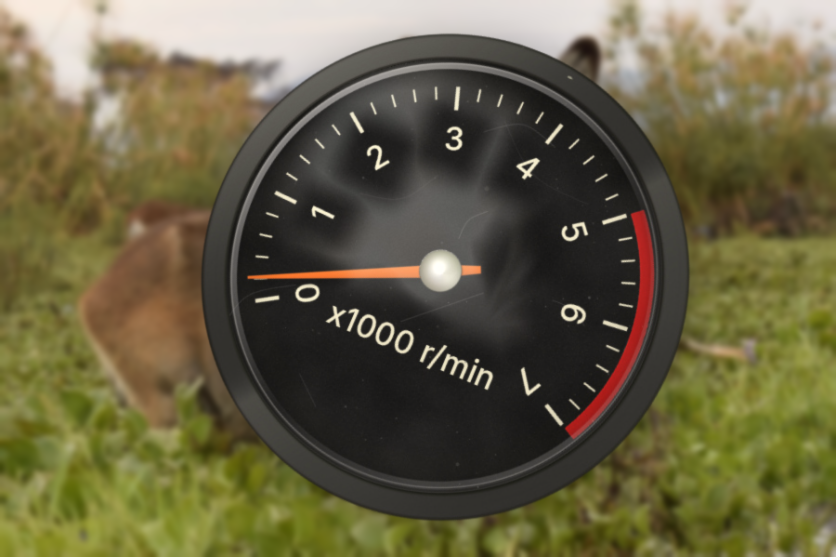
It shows 200 rpm
